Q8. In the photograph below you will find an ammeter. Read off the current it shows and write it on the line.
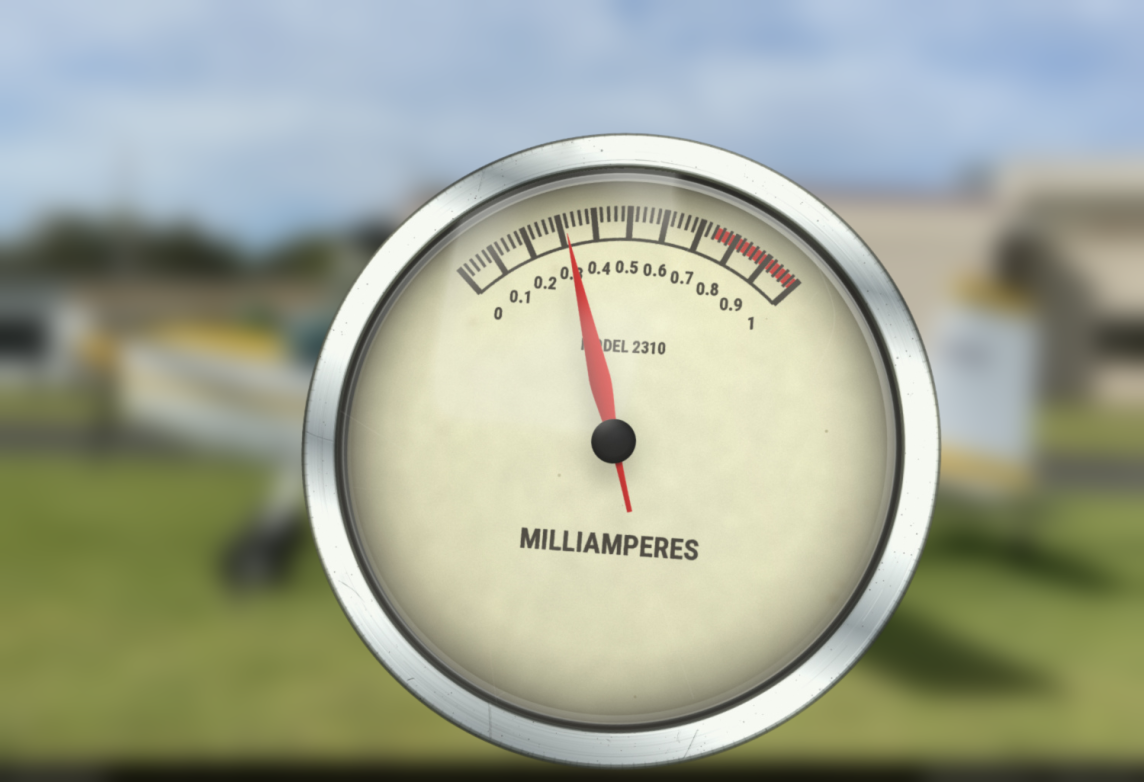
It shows 0.32 mA
